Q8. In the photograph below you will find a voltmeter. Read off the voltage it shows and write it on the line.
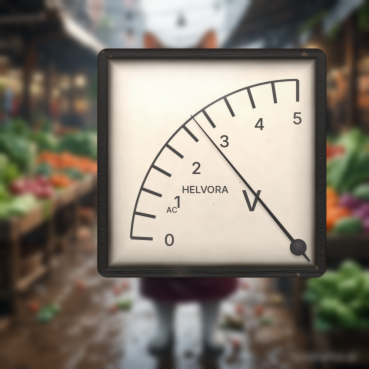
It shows 2.75 V
